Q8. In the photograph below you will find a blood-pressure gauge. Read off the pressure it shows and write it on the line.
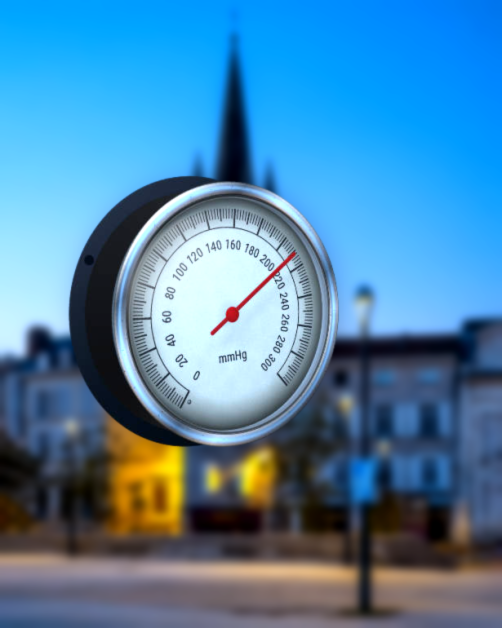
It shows 210 mmHg
